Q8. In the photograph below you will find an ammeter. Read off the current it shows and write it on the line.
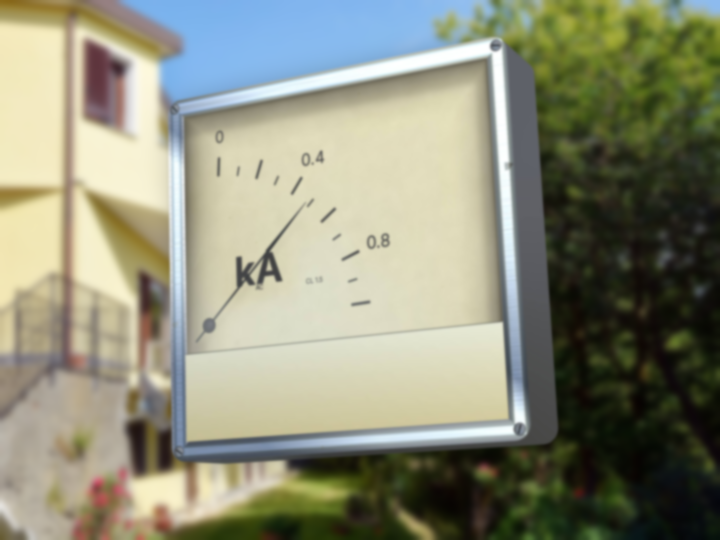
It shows 0.5 kA
